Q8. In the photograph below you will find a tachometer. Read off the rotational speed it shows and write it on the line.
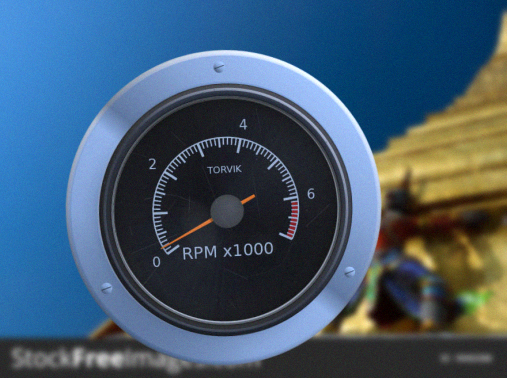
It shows 200 rpm
